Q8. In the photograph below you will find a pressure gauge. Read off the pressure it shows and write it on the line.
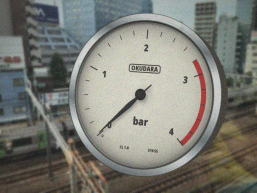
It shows 0 bar
